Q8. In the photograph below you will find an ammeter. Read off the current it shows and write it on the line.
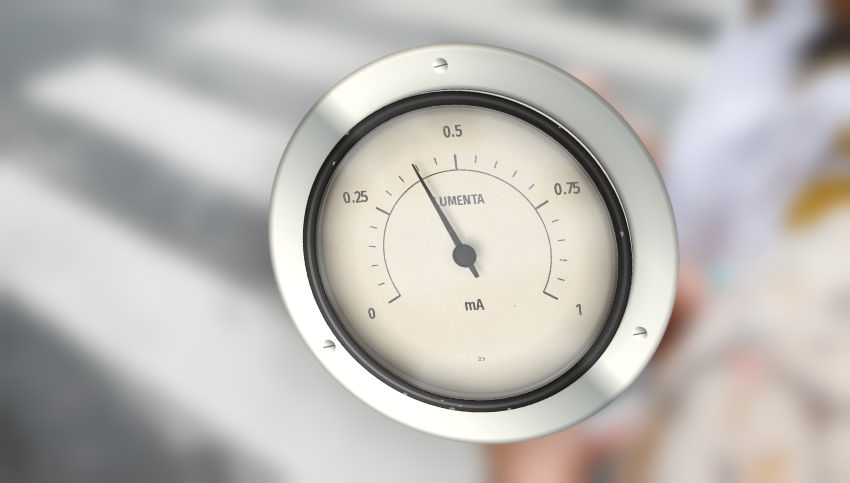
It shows 0.4 mA
